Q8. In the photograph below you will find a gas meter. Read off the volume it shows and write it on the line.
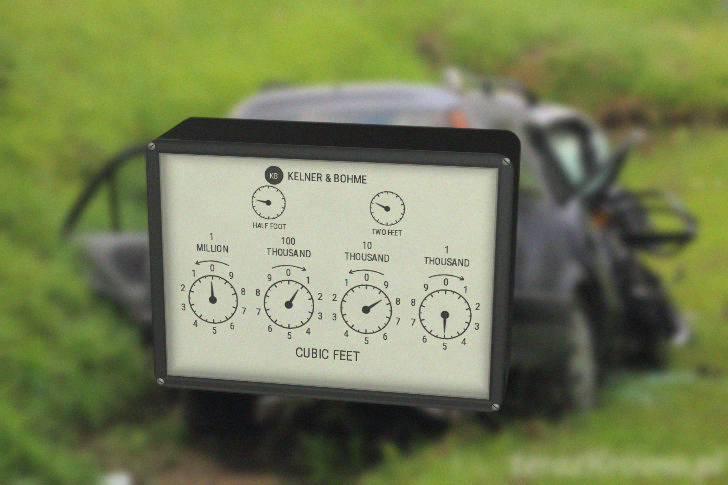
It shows 8500 ft³
